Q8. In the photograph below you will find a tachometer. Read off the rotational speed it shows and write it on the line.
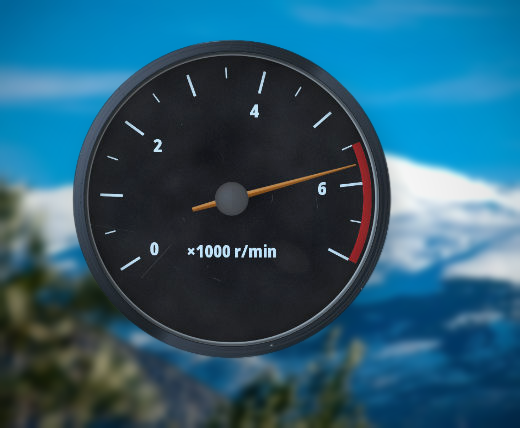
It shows 5750 rpm
